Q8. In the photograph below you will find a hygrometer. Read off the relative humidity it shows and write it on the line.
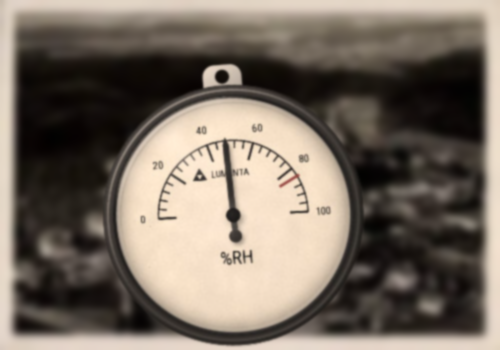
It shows 48 %
